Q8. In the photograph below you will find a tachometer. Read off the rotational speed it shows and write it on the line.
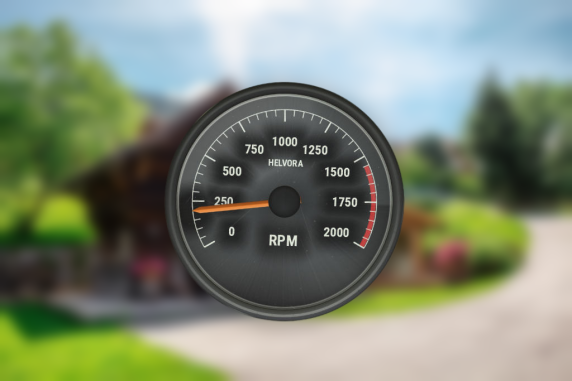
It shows 200 rpm
